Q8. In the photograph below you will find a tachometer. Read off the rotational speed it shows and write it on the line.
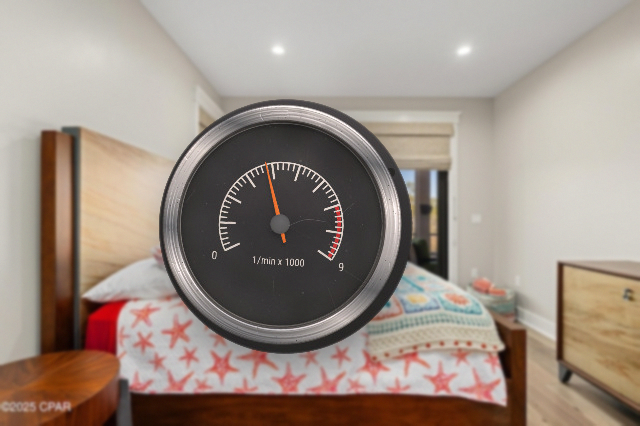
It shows 3800 rpm
